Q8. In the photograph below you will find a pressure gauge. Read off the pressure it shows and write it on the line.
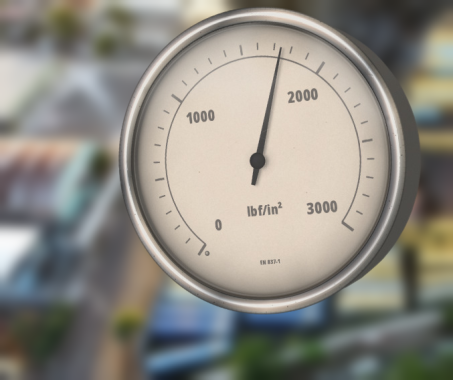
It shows 1750 psi
